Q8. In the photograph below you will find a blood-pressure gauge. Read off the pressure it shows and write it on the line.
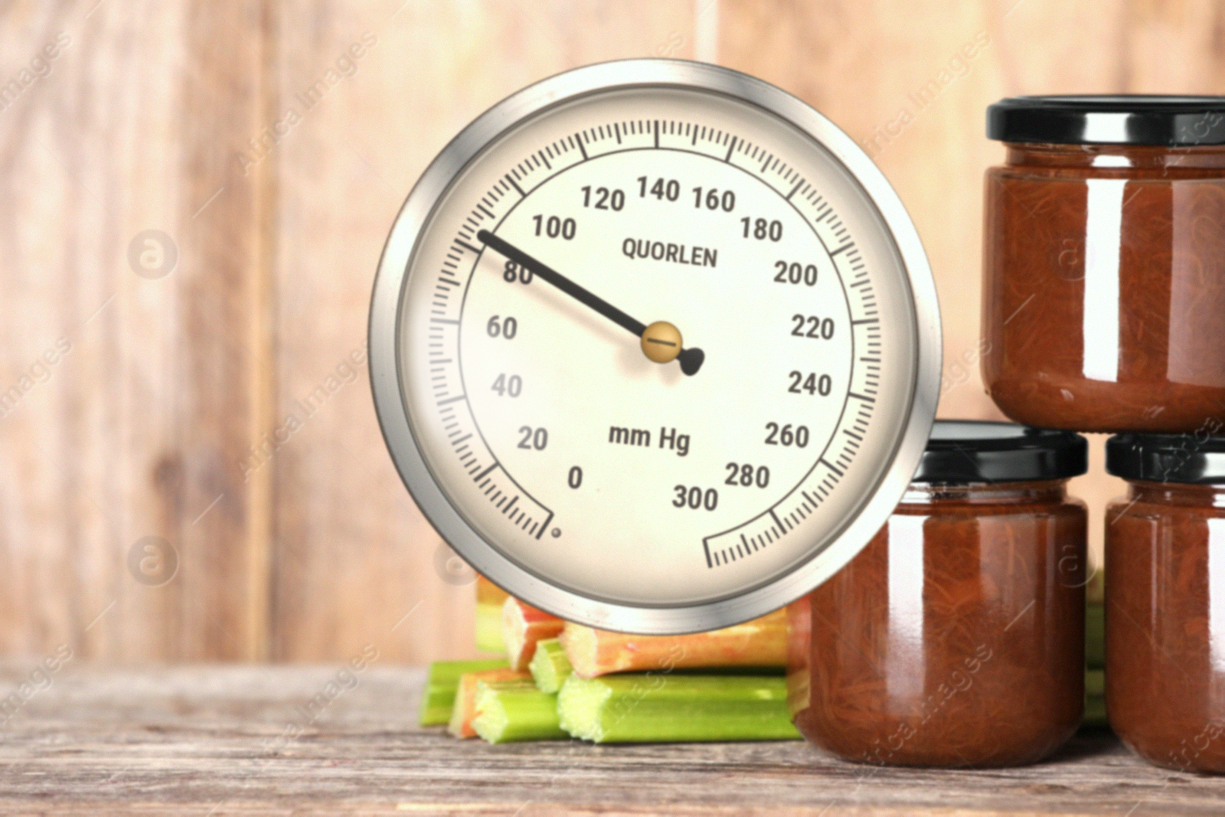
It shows 84 mmHg
